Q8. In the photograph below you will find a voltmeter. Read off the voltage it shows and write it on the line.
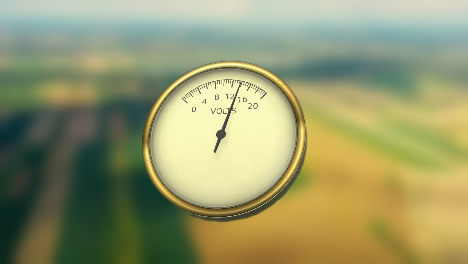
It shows 14 V
